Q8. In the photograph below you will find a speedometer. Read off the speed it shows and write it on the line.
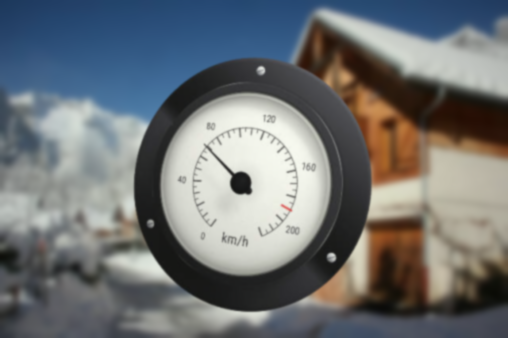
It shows 70 km/h
